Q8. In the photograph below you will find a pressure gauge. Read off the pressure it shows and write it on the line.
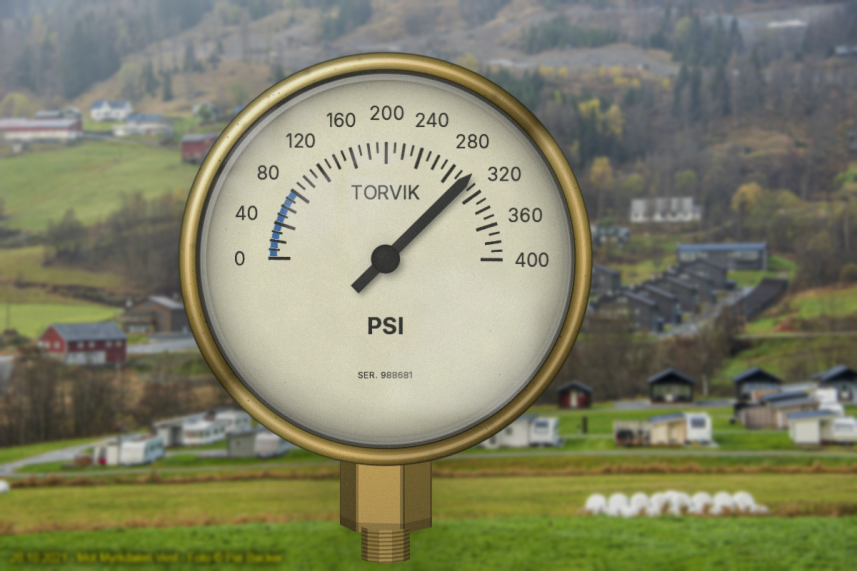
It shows 300 psi
